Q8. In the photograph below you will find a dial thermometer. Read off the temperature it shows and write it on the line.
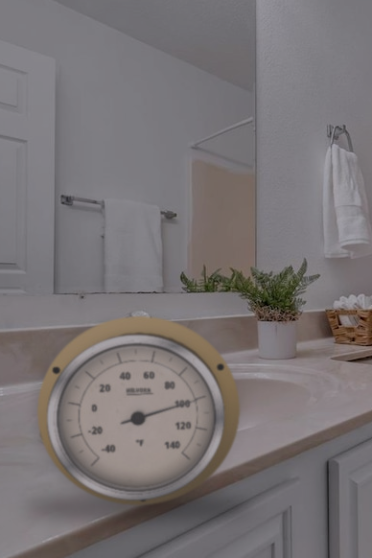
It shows 100 °F
